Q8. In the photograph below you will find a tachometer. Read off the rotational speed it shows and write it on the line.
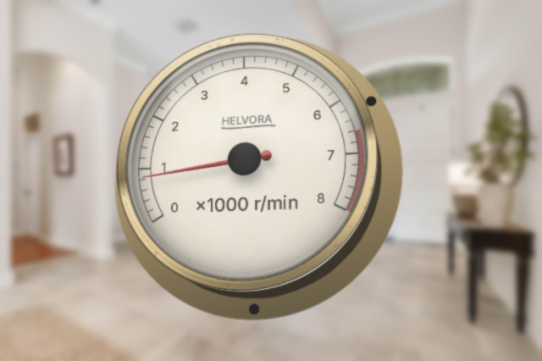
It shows 800 rpm
